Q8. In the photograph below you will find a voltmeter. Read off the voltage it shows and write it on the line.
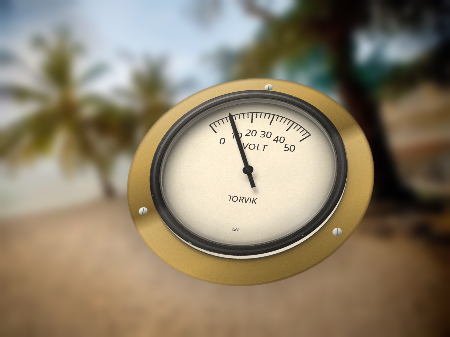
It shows 10 V
